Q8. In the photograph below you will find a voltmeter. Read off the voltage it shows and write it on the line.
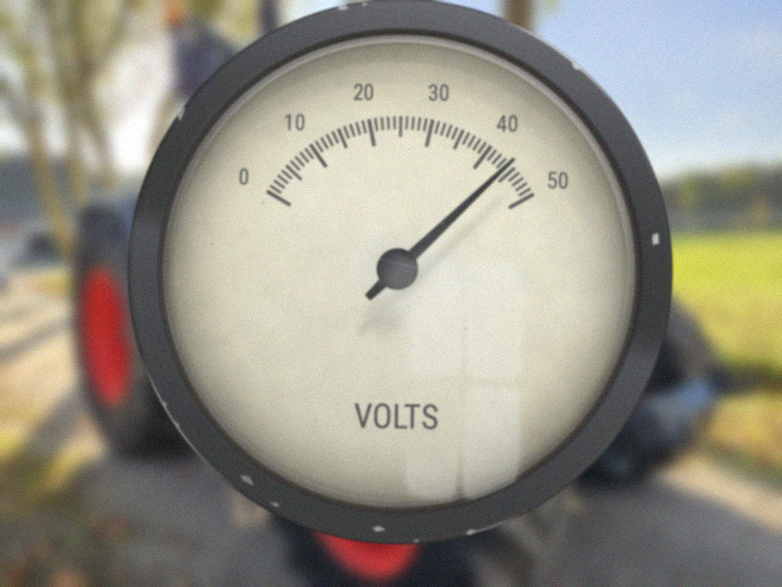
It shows 44 V
